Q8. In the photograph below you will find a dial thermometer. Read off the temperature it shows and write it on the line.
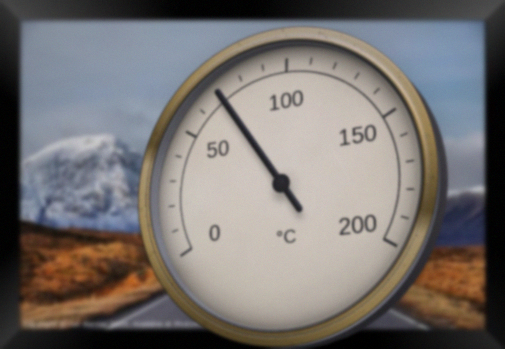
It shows 70 °C
